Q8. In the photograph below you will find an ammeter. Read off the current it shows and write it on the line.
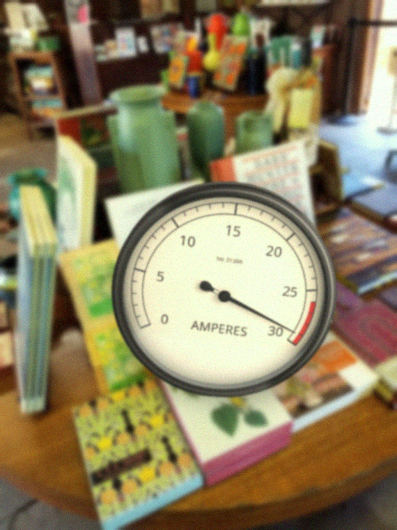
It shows 29 A
